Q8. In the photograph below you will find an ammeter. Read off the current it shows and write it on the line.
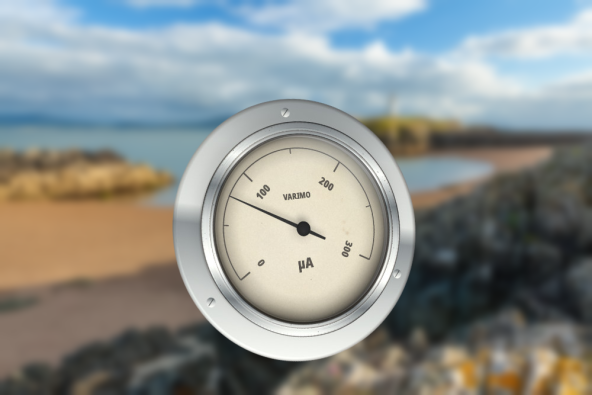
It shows 75 µA
